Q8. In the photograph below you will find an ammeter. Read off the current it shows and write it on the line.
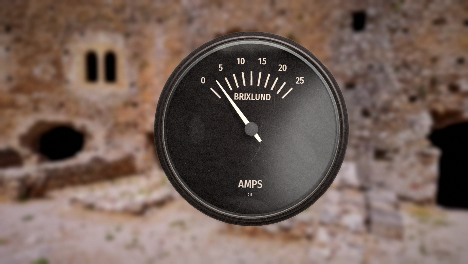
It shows 2.5 A
